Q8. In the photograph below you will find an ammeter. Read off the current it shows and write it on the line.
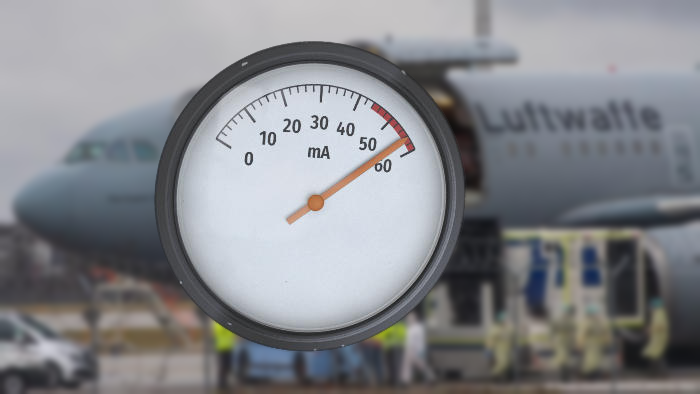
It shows 56 mA
